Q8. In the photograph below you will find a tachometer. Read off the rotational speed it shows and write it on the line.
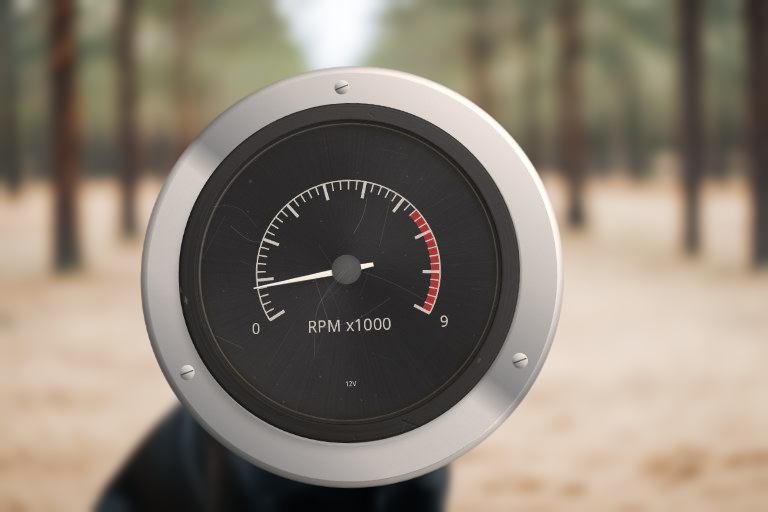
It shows 800 rpm
